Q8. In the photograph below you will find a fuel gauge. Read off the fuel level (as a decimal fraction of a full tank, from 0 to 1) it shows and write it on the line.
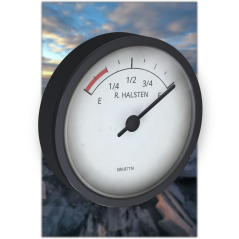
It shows 1
